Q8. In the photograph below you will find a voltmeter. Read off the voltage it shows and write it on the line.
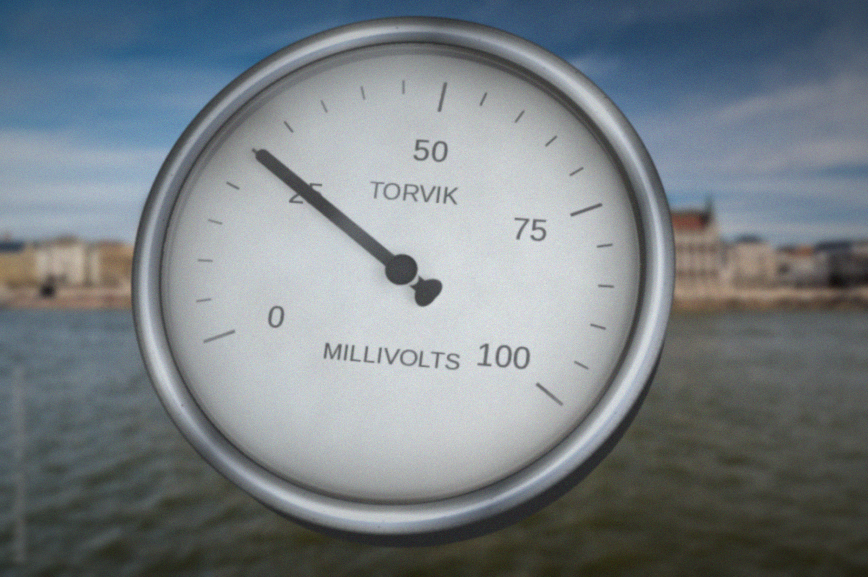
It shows 25 mV
